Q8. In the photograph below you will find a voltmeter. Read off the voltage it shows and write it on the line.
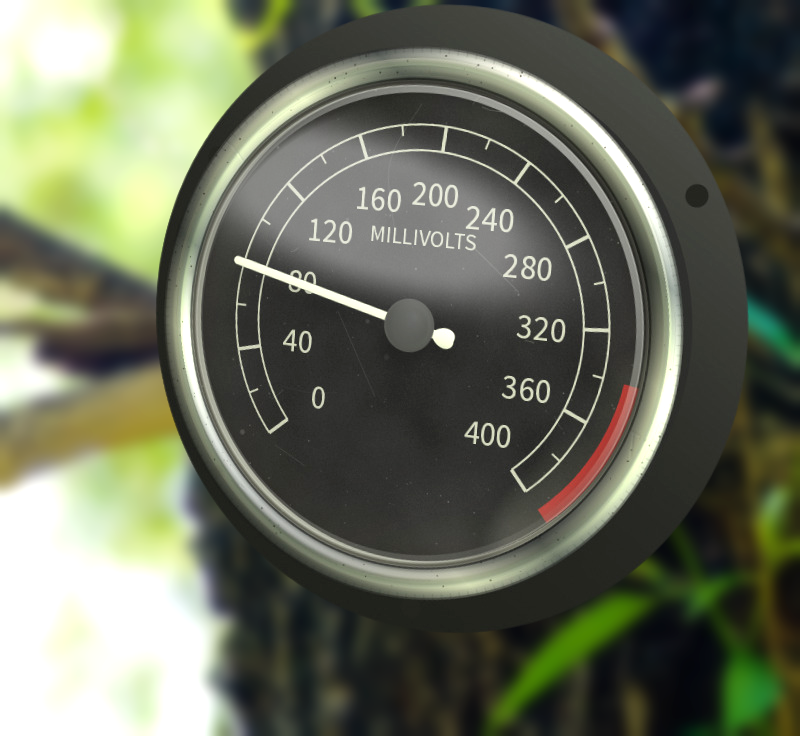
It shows 80 mV
